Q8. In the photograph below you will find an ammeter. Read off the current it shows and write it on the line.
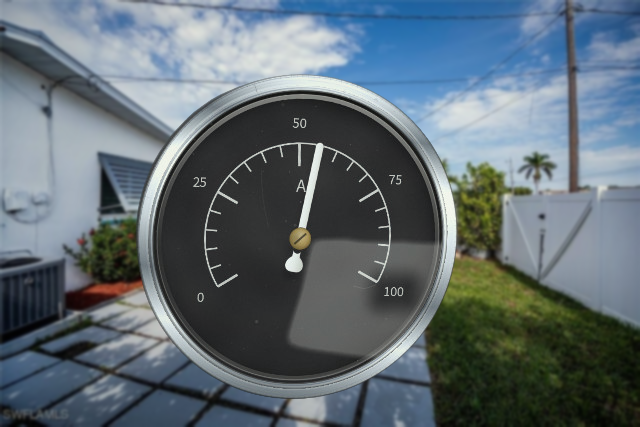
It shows 55 A
